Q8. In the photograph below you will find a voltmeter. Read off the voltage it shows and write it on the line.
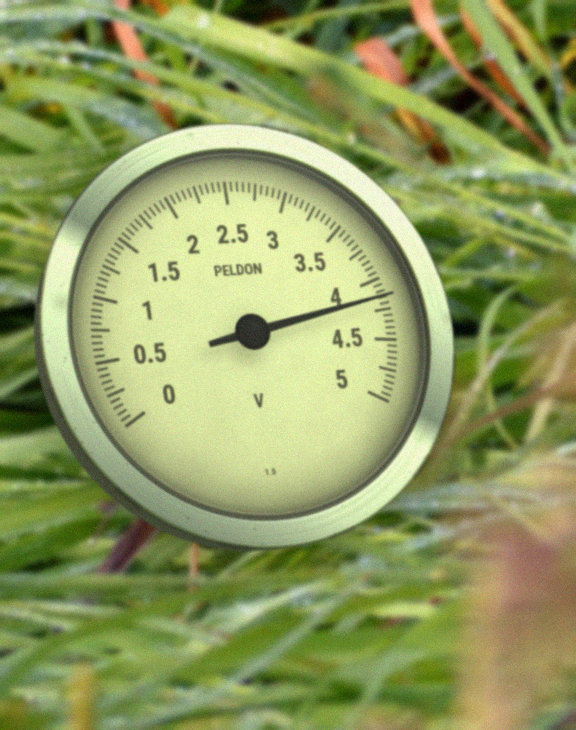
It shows 4.15 V
